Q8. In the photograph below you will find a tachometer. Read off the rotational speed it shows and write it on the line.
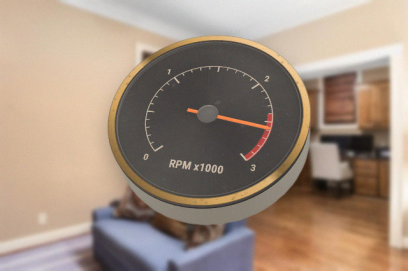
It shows 2600 rpm
